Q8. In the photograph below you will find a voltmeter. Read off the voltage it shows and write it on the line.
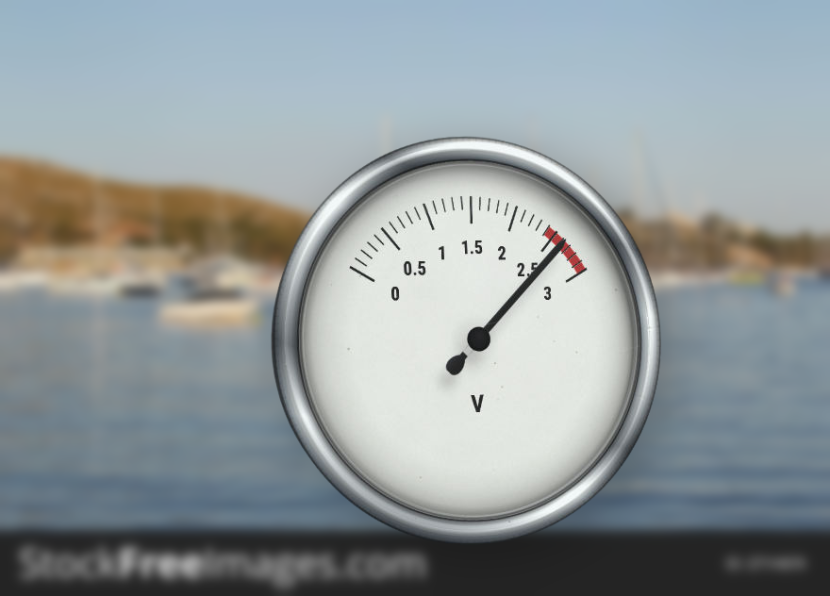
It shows 2.6 V
